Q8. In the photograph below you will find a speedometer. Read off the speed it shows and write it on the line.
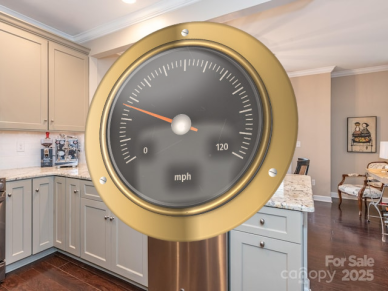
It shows 26 mph
